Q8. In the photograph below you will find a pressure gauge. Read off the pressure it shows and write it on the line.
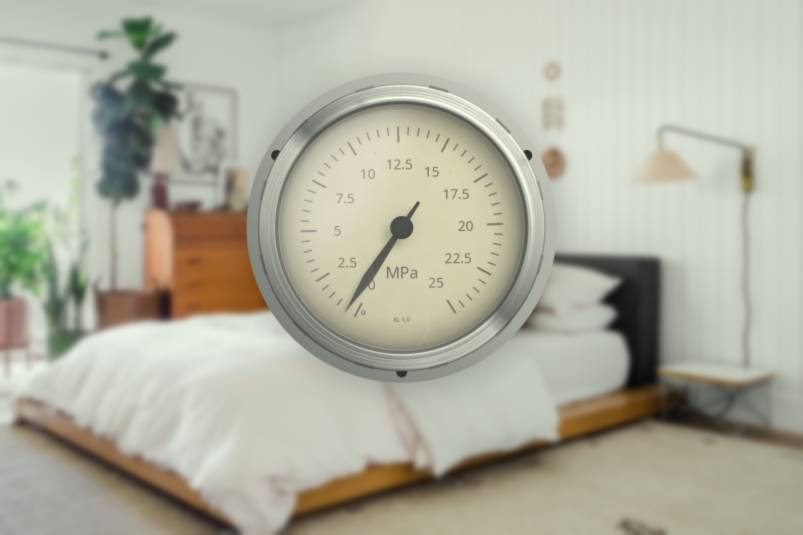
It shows 0.5 MPa
